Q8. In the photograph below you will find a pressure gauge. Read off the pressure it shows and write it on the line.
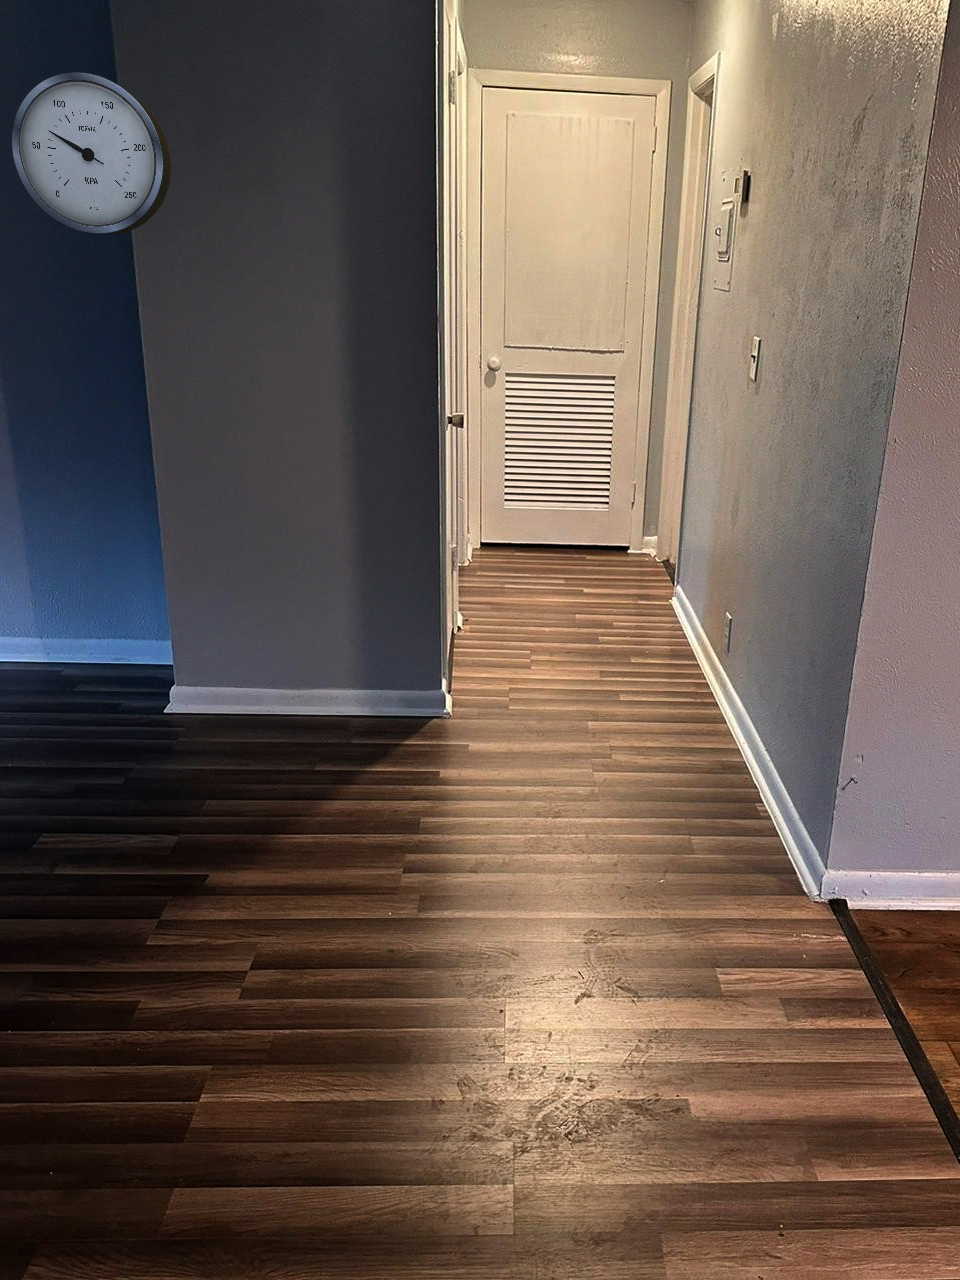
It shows 70 kPa
